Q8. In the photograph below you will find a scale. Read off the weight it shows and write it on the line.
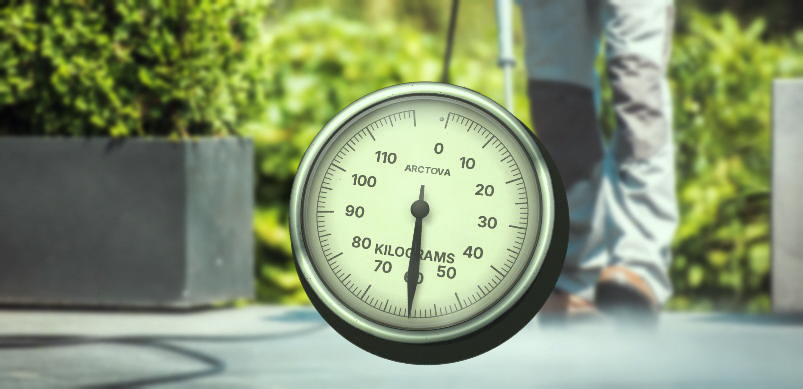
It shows 60 kg
